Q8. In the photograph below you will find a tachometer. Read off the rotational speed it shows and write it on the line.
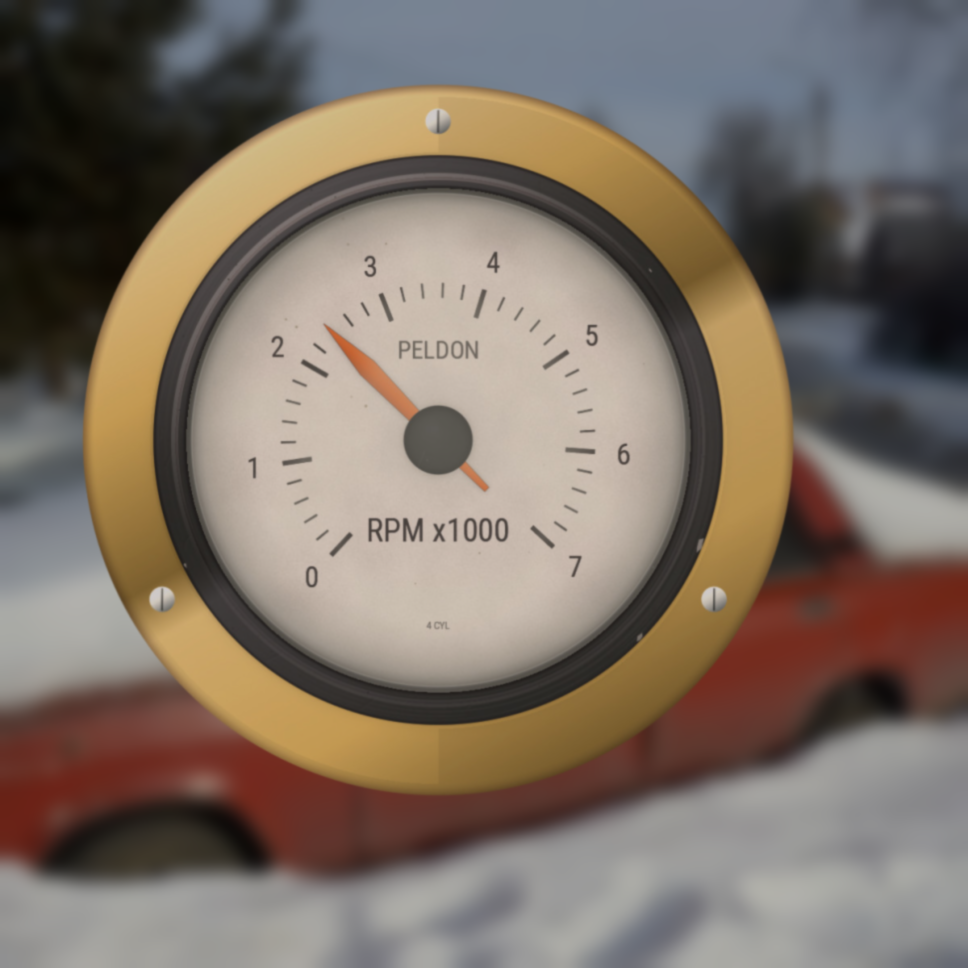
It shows 2400 rpm
